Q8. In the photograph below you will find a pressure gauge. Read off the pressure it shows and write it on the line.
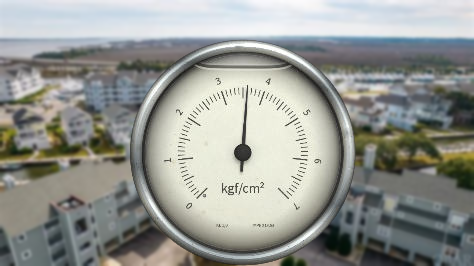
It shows 3.6 kg/cm²
